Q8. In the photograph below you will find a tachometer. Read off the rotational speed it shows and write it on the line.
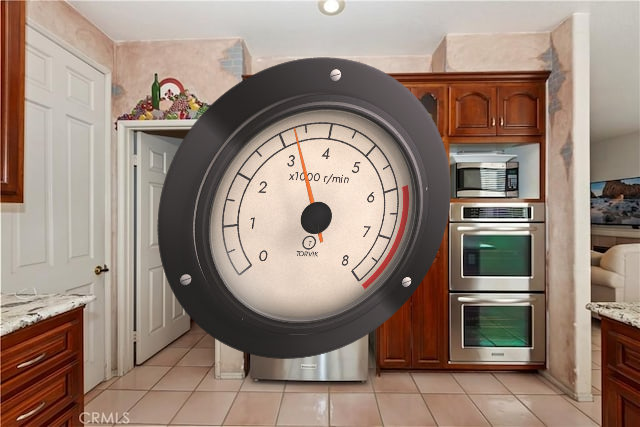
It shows 3250 rpm
